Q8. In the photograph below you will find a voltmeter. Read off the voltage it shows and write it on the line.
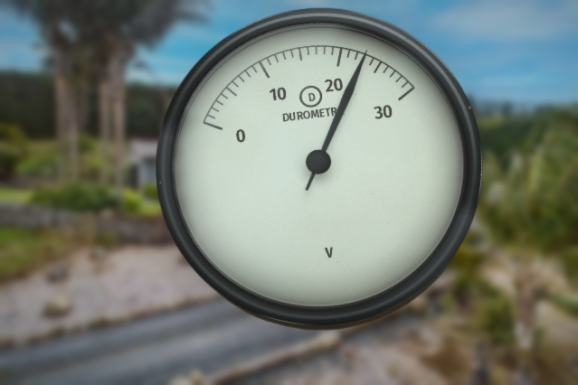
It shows 23 V
